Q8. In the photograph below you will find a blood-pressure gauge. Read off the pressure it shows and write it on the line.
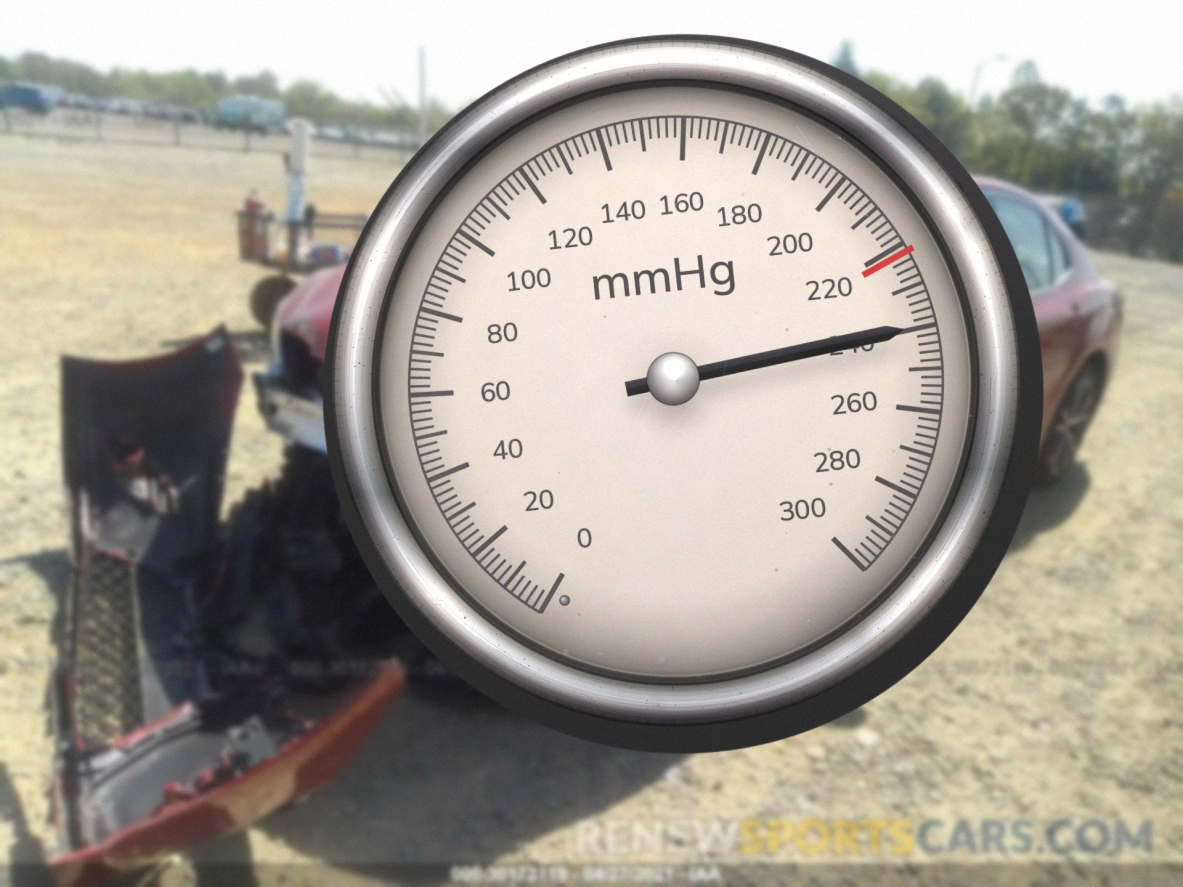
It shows 240 mmHg
